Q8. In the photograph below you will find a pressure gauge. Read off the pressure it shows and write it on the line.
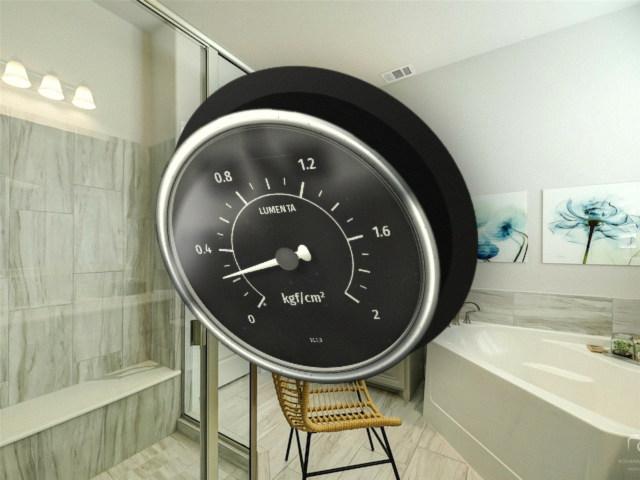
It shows 0.25 kg/cm²
